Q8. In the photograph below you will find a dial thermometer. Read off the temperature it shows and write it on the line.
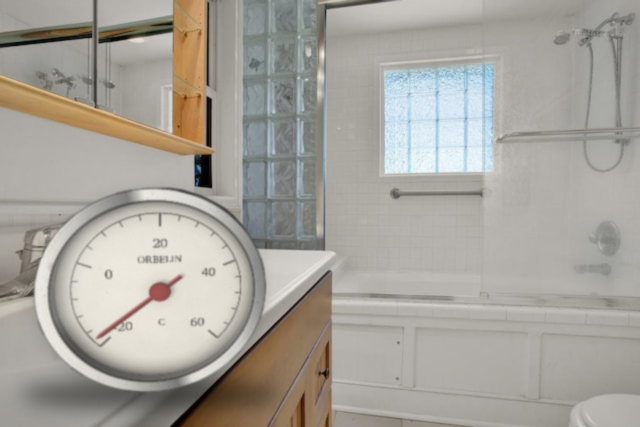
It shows -18 °C
